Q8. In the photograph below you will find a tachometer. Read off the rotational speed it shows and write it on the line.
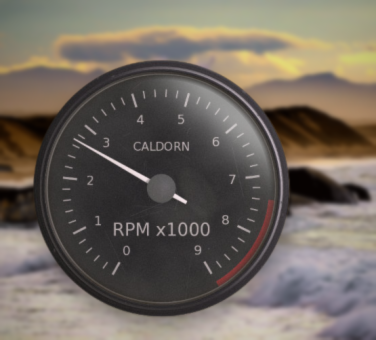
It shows 2700 rpm
